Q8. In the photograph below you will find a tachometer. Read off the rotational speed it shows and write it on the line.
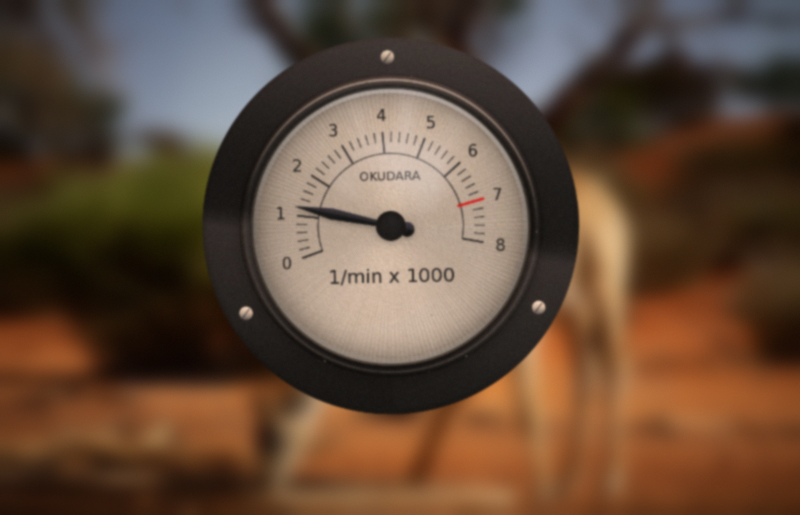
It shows 1200 rpm
